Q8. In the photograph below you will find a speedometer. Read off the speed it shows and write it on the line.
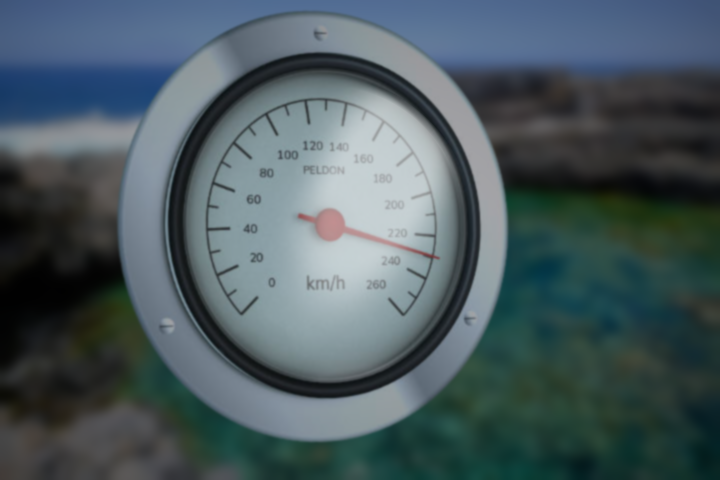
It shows 230 km/h
